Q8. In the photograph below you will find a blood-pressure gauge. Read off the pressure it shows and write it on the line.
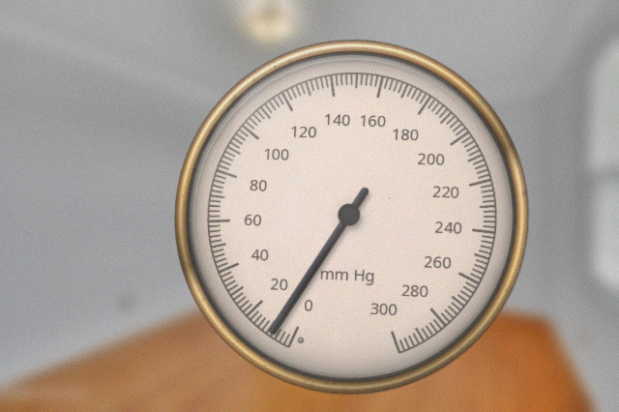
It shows 8 mmHg
